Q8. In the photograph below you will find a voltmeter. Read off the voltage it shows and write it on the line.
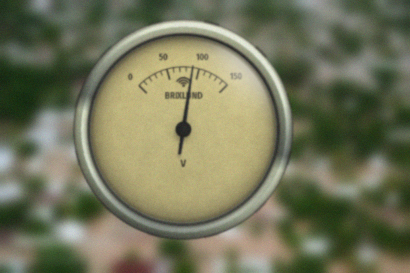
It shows 90 V
